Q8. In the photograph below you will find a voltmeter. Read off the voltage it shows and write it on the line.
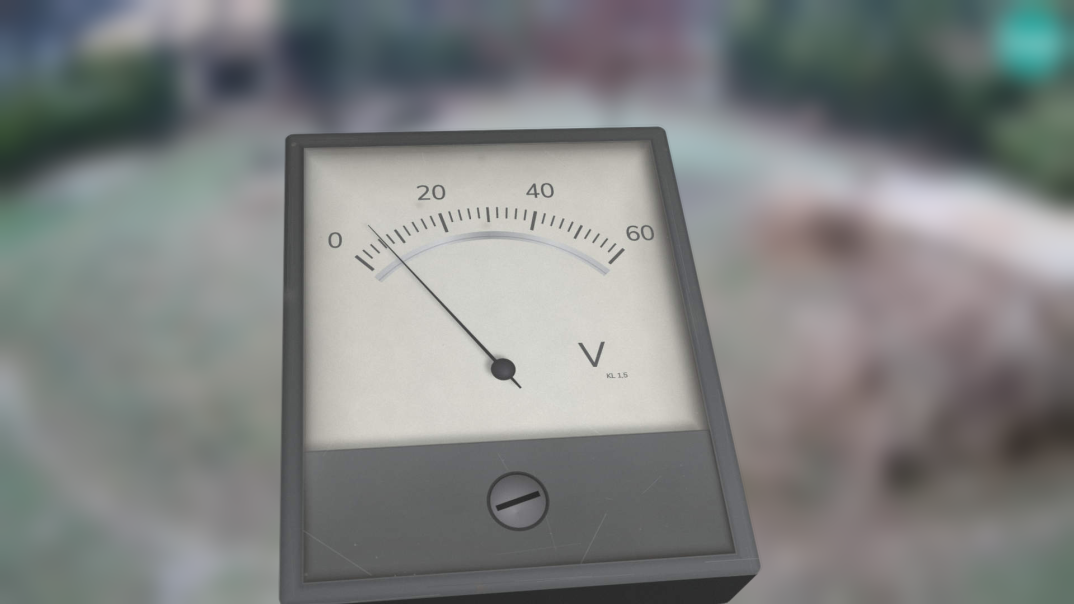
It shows 6 V
